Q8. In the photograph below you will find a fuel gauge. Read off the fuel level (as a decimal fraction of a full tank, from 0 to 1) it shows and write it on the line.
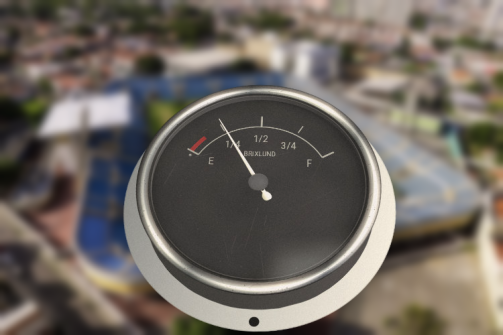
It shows 0.25
